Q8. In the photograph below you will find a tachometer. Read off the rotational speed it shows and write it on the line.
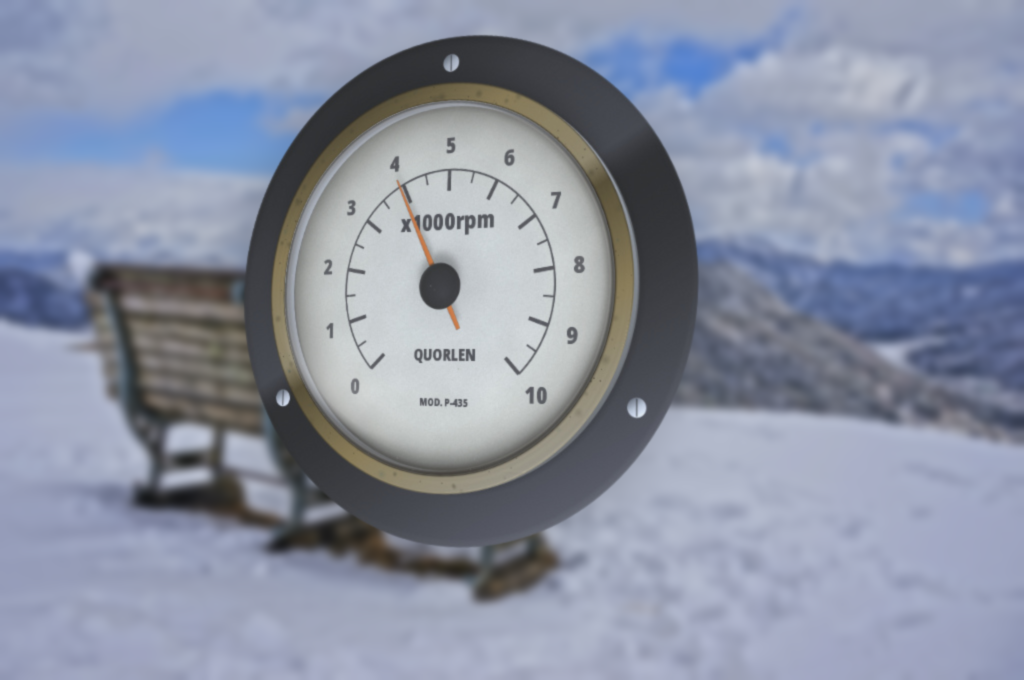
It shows 4000 rpm
